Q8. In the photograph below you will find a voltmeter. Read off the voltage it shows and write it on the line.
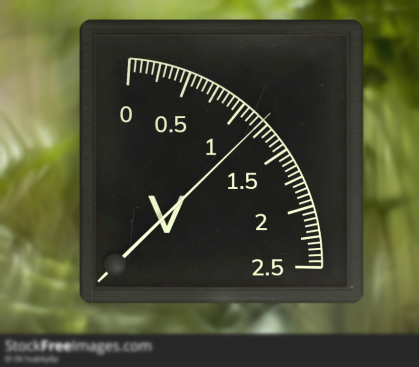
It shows 1.2 V
